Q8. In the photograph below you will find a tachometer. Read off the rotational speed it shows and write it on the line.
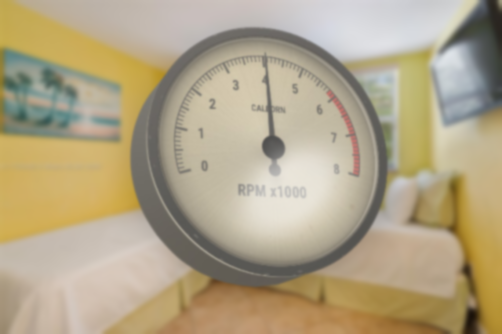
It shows 4000 rpm
